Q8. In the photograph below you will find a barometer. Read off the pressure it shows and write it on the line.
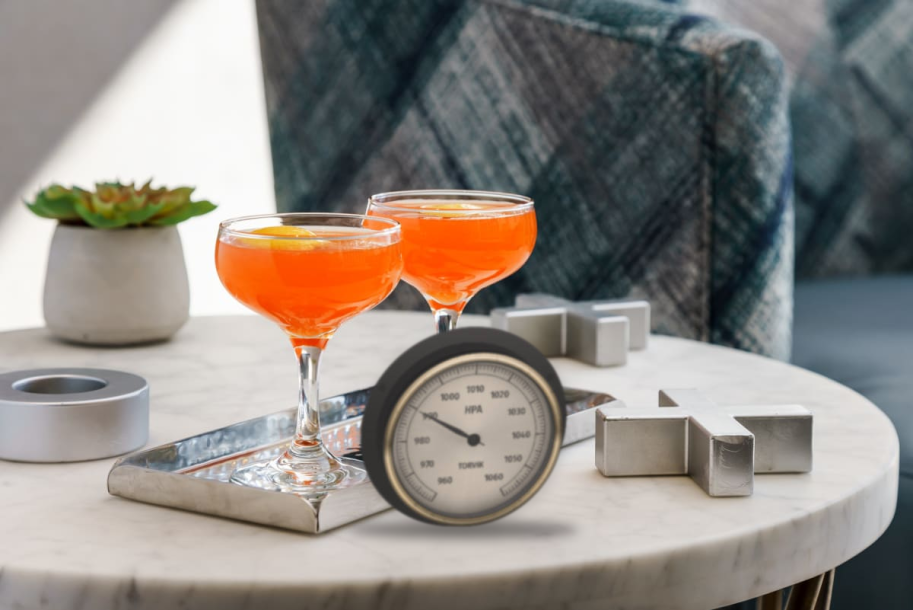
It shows 990 hPa
